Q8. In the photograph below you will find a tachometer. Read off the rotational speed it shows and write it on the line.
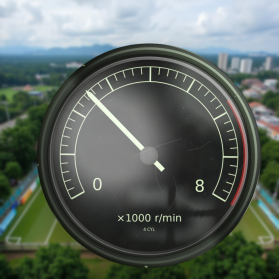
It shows 2500 rpm
